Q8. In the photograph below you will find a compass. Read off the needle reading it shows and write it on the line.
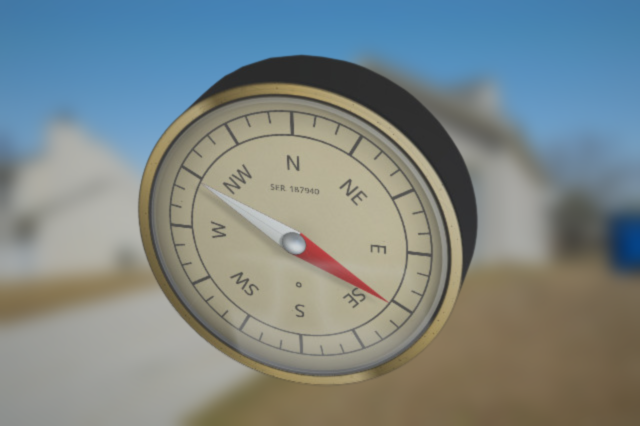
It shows 120 °
